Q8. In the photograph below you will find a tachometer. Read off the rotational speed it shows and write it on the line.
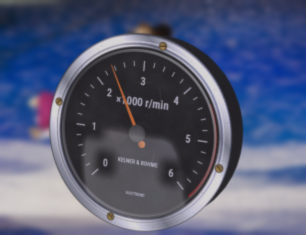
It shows 2400 rpm
